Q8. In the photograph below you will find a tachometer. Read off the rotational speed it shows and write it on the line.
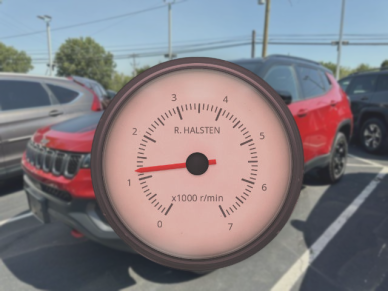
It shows 1200 rpm
